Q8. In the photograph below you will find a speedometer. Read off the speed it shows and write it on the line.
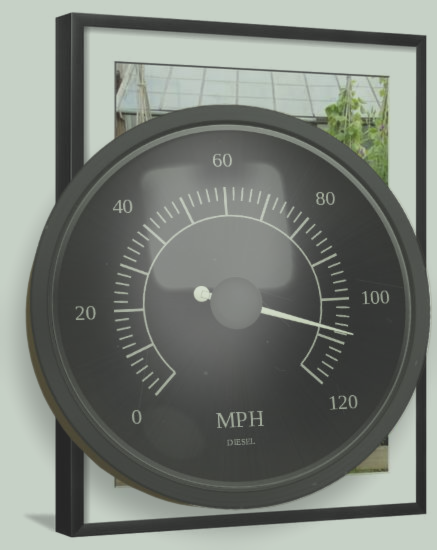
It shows 108 mph
